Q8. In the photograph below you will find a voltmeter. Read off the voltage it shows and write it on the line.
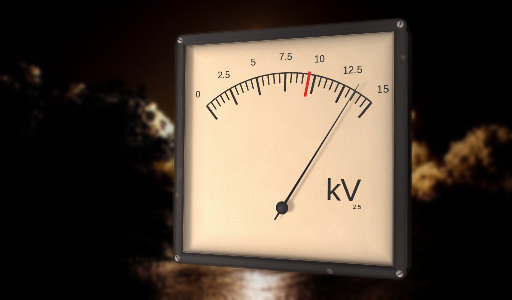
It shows 13.5 kV
